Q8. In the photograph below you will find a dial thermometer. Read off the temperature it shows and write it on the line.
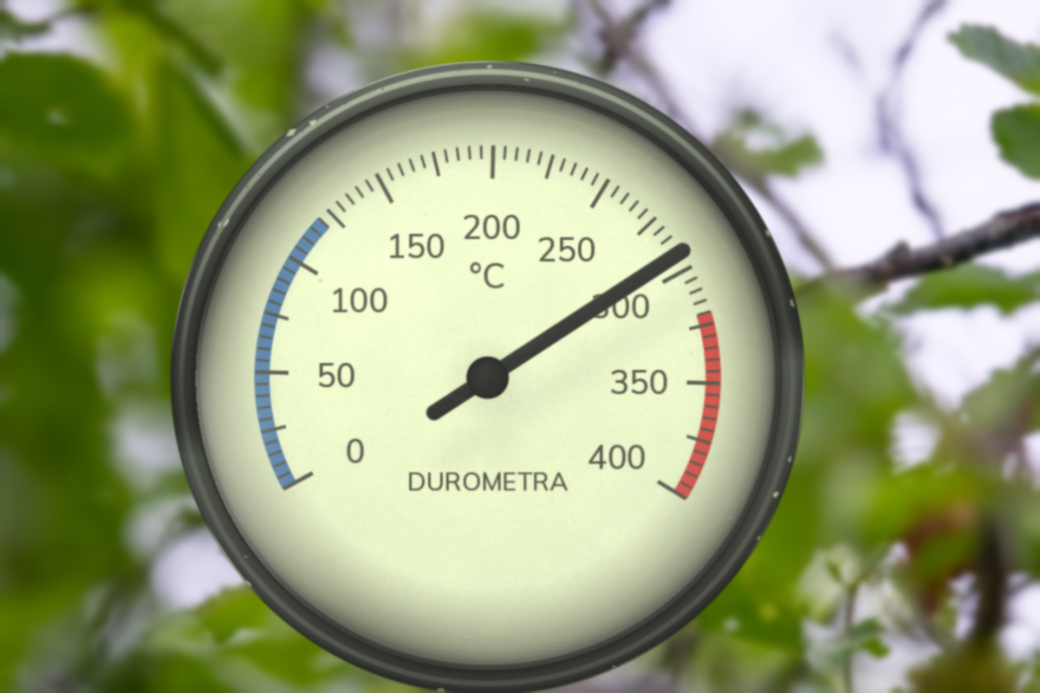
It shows 292.5 °C
